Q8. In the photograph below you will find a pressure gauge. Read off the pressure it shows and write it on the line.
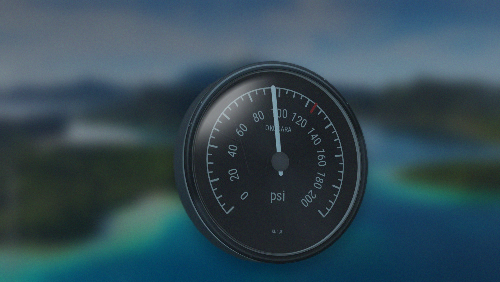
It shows 95 psi
